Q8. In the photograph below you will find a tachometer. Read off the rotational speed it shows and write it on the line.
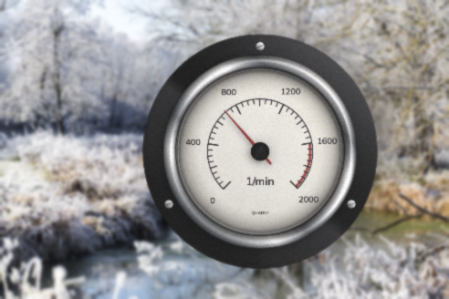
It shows 700 rpm
